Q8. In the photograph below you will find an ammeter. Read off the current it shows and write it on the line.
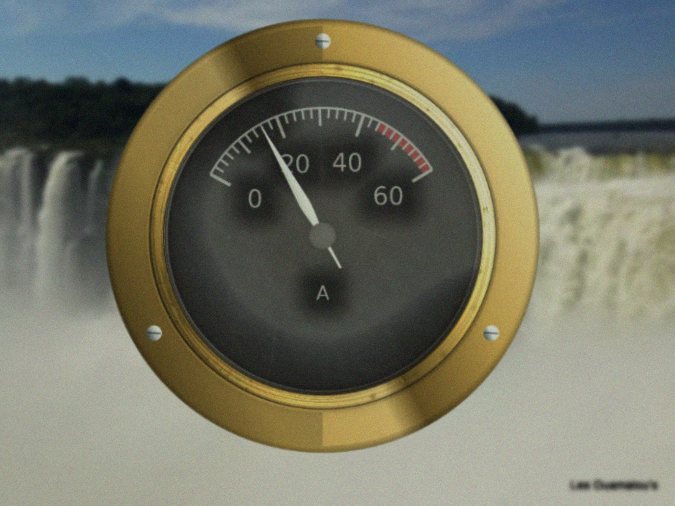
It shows 16 A
